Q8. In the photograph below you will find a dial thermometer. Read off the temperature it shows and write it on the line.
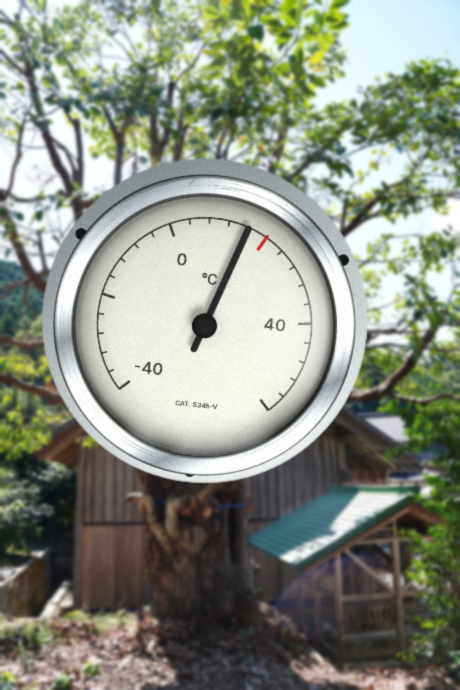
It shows 16 °C
